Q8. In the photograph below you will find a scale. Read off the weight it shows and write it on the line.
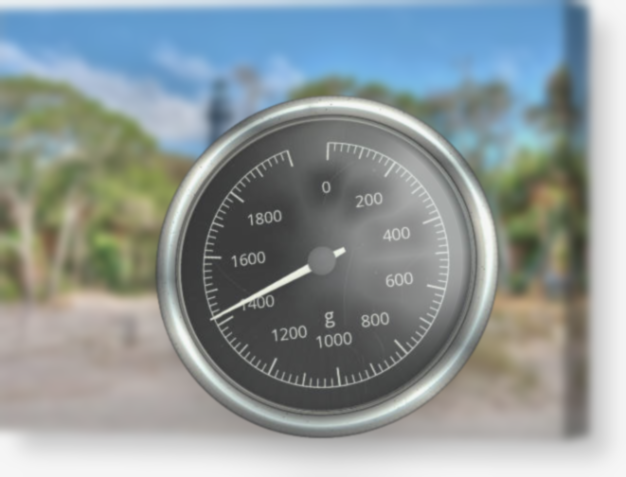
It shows 1420 g
